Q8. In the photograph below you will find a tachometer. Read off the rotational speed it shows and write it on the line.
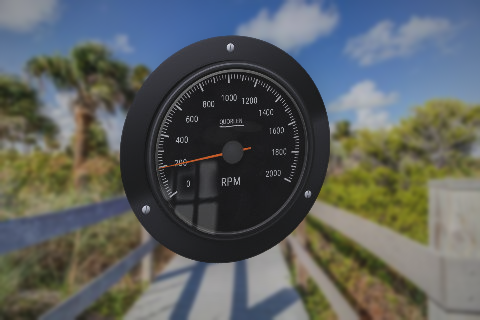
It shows 200 rpm
